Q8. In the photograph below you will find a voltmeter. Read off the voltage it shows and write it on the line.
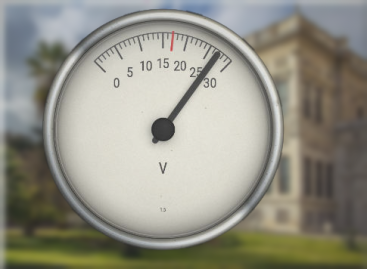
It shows 27 V
